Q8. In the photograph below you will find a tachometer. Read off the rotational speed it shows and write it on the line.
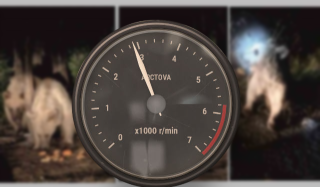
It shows 2900 rpm
